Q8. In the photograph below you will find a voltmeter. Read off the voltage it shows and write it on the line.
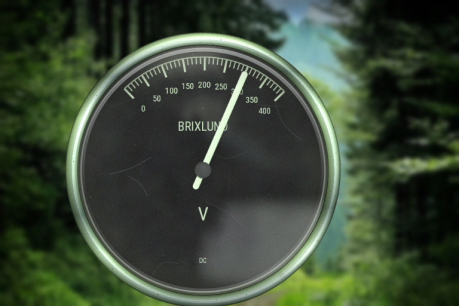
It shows 300 V
